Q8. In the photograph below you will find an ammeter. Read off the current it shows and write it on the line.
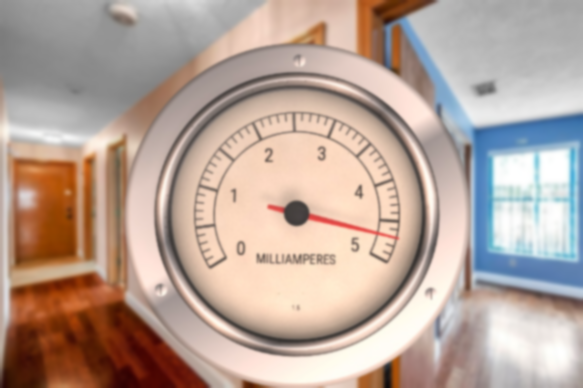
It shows 4.7 mA
